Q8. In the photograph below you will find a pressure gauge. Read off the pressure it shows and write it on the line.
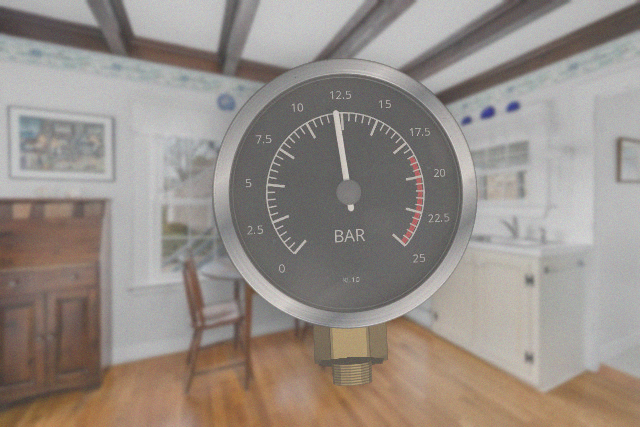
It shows 12 bar
